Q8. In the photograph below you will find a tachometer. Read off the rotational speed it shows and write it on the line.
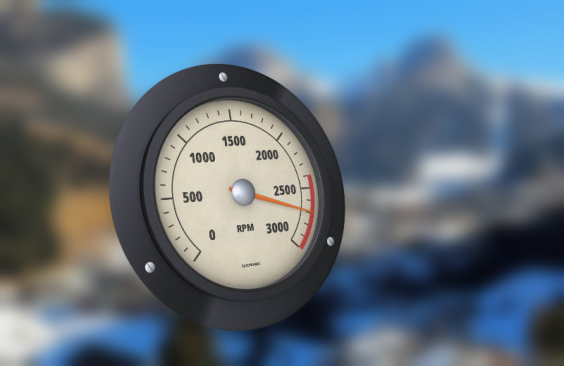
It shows 2700 rpm
